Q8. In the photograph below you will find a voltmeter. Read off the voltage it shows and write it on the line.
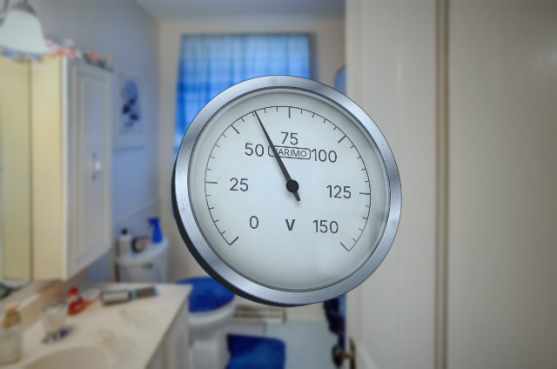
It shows 60 V
